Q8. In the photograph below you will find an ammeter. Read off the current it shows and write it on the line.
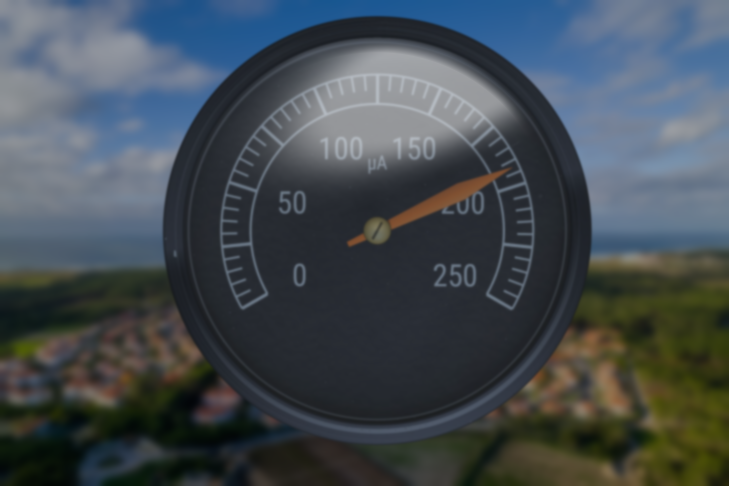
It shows 192.5 µA
